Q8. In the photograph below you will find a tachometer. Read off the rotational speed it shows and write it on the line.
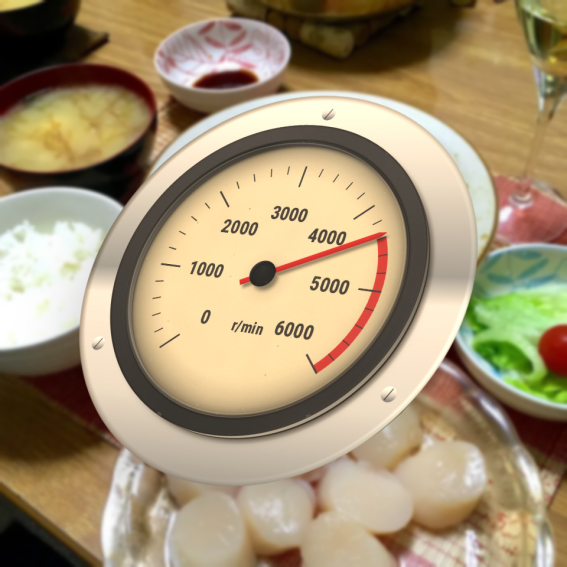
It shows 4400 rpm
